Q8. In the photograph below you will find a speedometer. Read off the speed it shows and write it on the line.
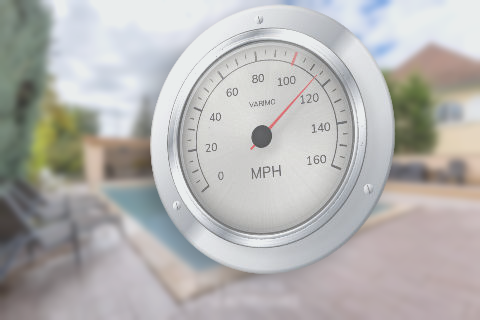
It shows 115 mph
